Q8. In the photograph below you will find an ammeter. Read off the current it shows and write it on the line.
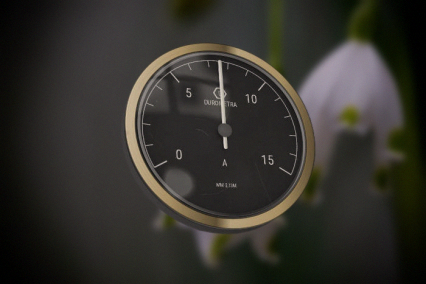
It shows 7.5 A
